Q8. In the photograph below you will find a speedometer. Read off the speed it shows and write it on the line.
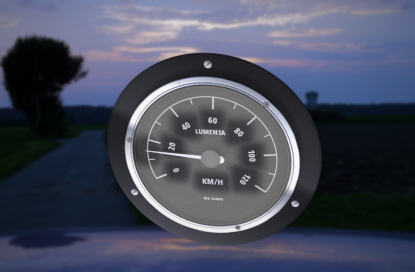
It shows 15 km/h
